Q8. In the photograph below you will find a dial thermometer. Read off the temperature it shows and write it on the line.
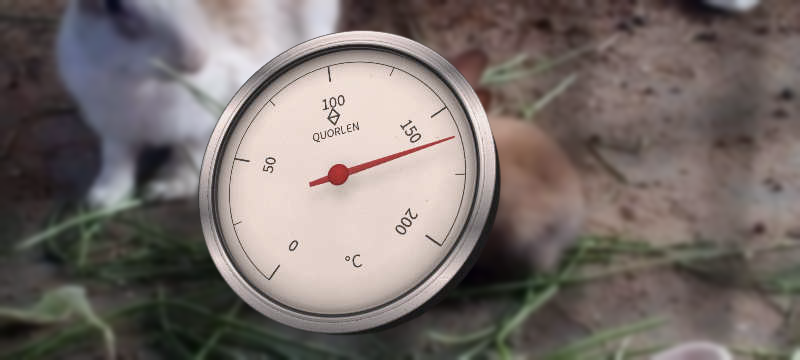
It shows 162.5 °C
